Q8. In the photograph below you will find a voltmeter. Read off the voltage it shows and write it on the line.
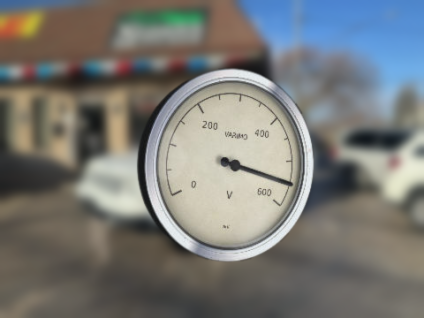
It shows 550 V
